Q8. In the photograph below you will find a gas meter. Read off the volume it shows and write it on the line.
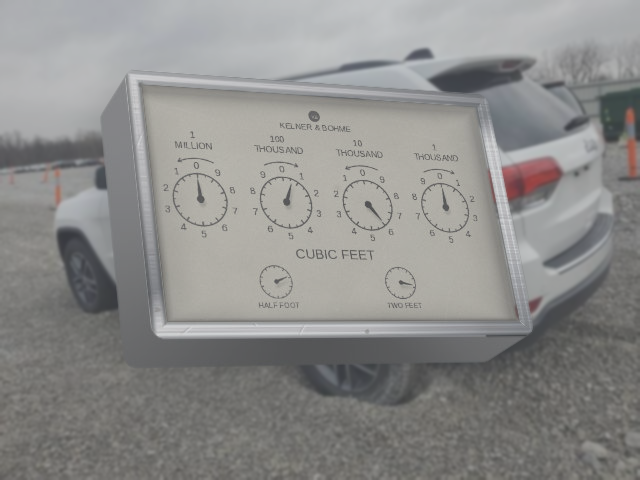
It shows 6000 ft³
